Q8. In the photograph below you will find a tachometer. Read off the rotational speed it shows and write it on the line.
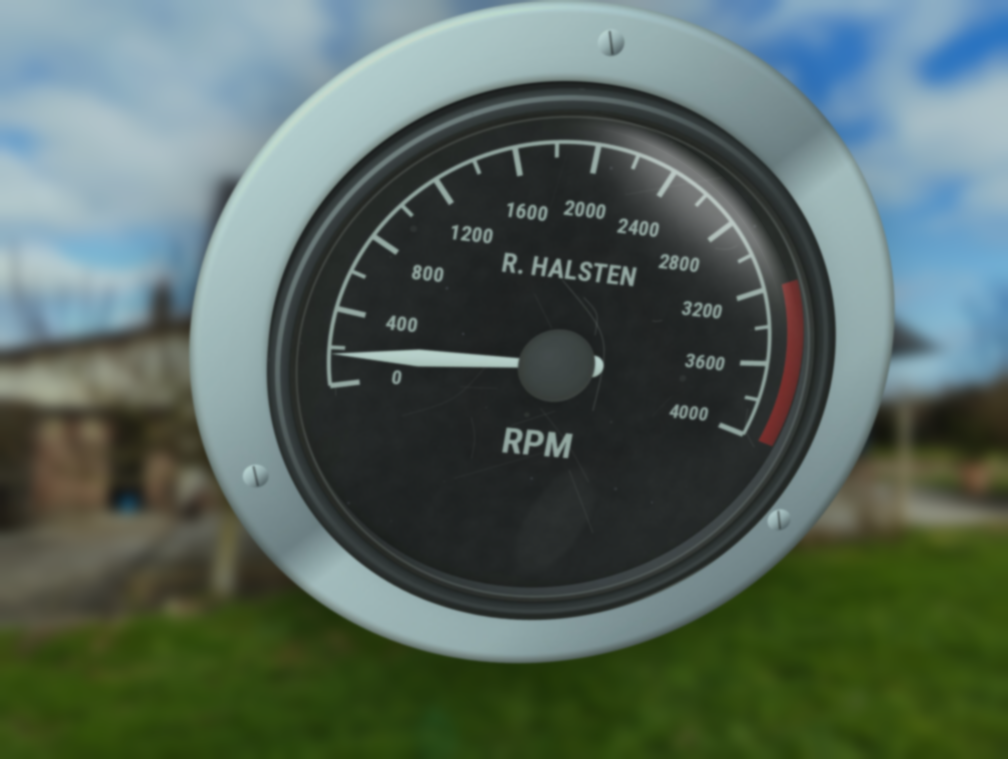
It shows 200 rpm
